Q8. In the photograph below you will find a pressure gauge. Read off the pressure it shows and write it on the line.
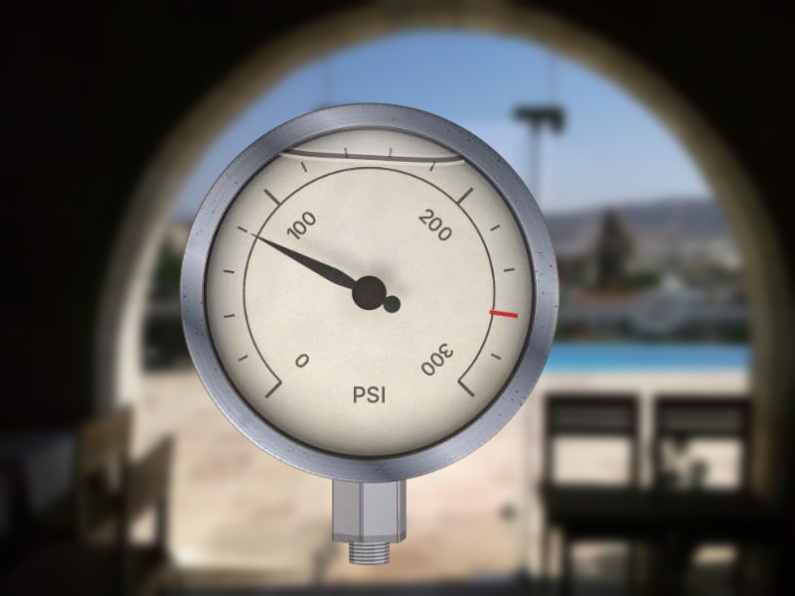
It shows 80 psi
